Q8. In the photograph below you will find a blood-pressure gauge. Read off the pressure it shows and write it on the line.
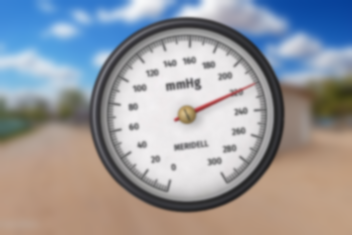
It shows 220 mmHg
